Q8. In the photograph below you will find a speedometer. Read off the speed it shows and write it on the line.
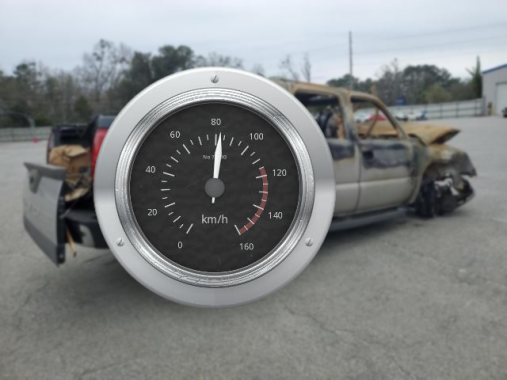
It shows 82.5 km/h
